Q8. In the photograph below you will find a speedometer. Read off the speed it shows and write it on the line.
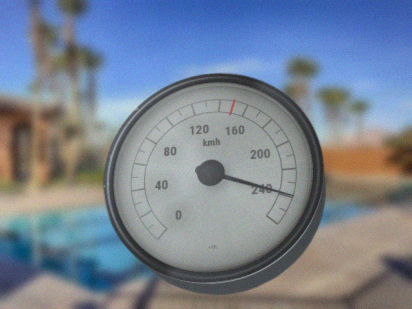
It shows 240 km/h
